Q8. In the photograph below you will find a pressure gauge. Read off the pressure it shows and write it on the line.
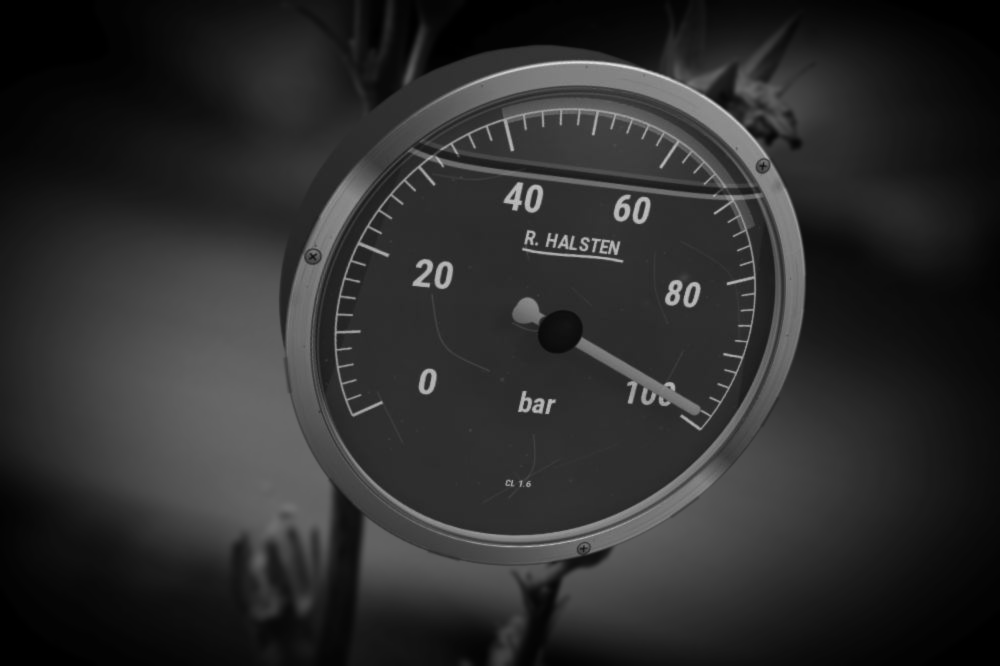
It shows 98 bar
